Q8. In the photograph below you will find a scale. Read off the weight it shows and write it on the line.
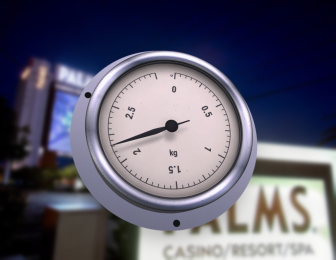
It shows 2.15 kg
